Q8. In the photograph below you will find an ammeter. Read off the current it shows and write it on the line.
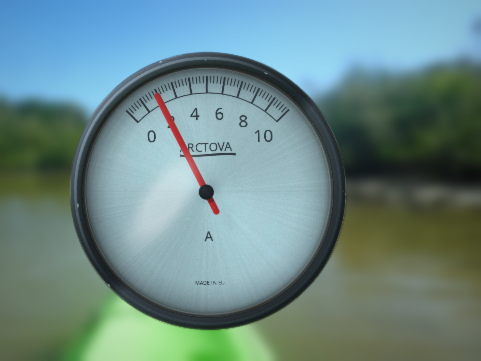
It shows 2 A
